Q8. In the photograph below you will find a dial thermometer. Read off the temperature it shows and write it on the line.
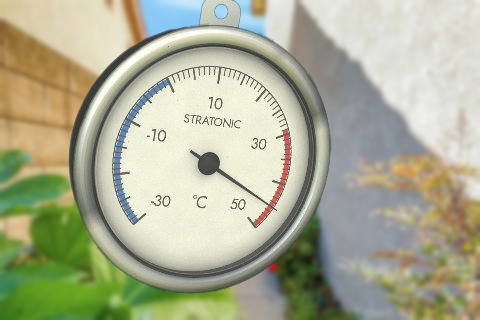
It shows 45 °C
